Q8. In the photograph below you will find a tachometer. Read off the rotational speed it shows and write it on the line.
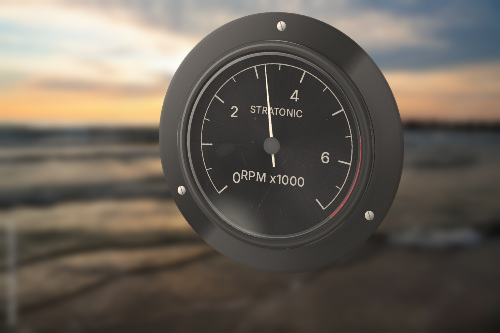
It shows 3250 rpm
